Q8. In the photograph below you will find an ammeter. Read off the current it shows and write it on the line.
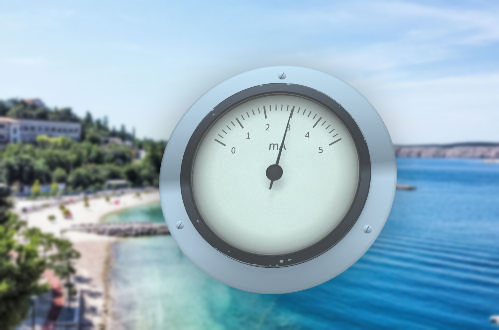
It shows 3 mA
